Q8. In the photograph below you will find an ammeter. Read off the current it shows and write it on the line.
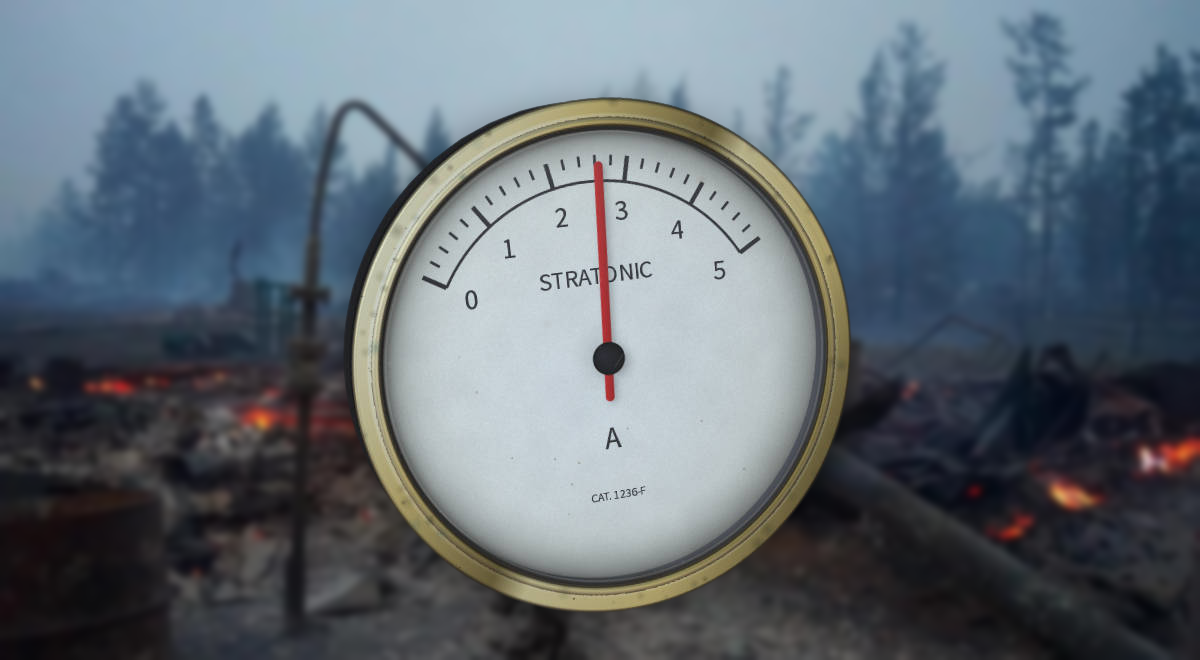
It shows 2.6 A
